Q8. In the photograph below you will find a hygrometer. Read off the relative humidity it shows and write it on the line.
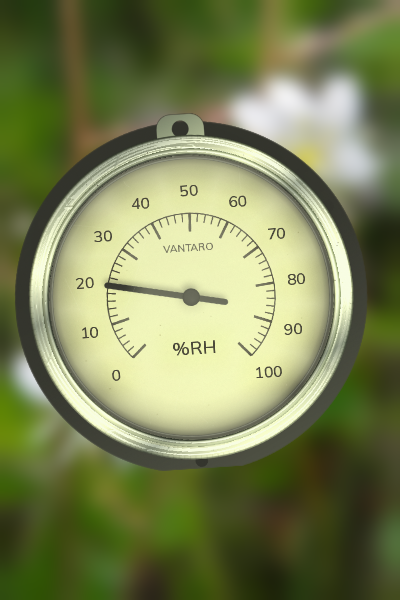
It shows 20 %
